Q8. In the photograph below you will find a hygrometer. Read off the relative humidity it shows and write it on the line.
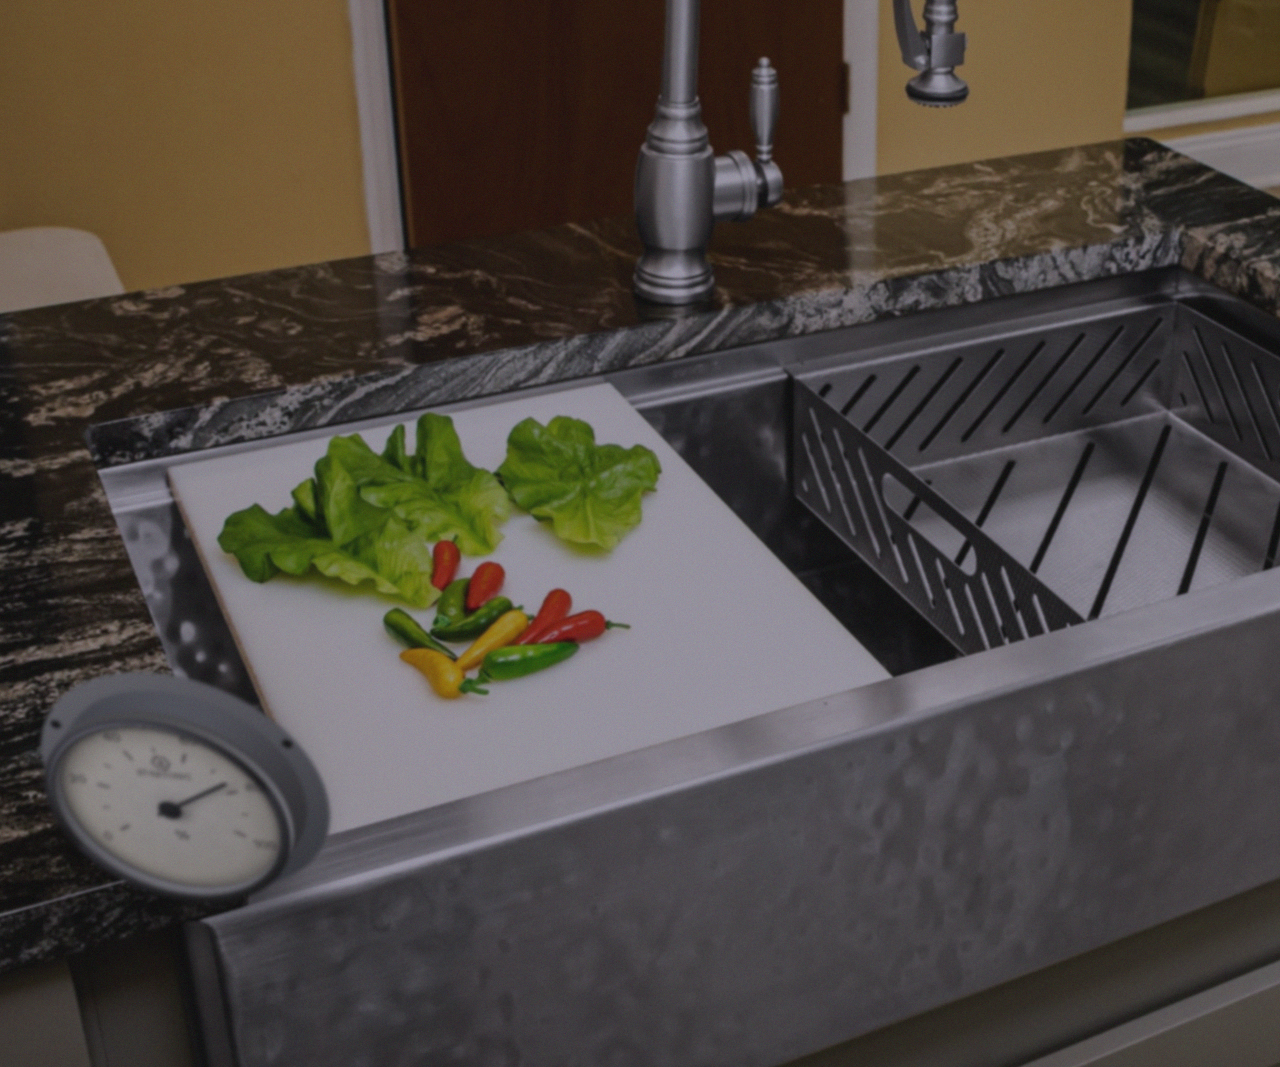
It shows 75 %
